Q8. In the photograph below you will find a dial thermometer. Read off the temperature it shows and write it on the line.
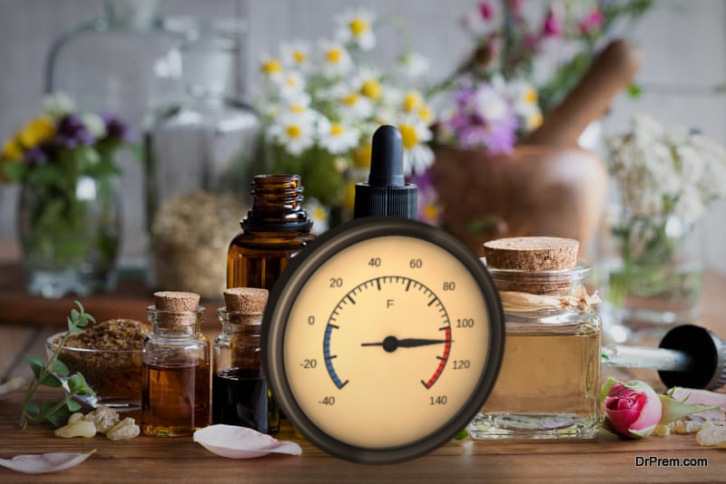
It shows 108 °F
